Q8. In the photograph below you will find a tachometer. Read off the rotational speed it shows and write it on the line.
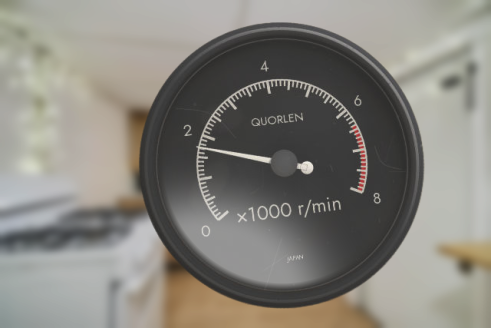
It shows 1700 rpm
